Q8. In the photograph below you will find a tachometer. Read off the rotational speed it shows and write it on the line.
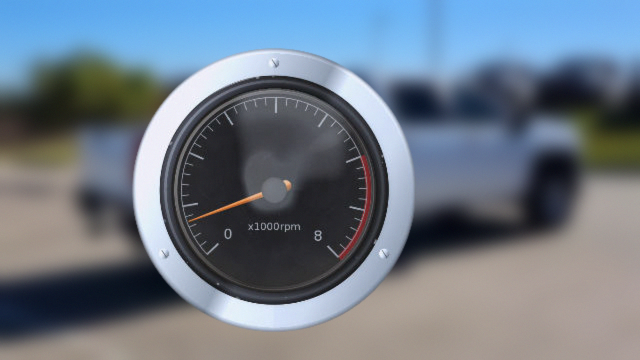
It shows 700 rpm
